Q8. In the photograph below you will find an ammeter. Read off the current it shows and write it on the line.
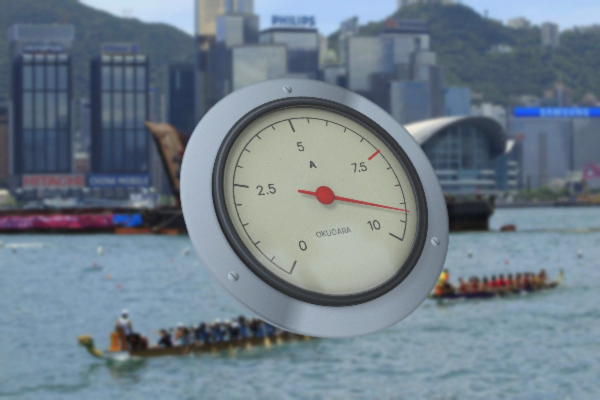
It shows 9.25 A
